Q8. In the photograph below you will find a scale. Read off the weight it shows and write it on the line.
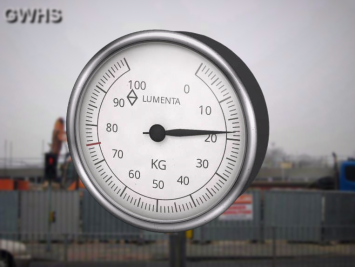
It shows 18 kg
